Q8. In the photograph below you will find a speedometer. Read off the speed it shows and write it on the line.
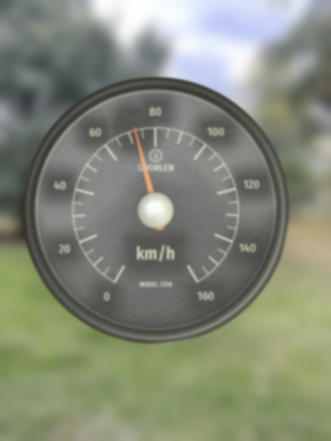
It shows 72.5 km/h
